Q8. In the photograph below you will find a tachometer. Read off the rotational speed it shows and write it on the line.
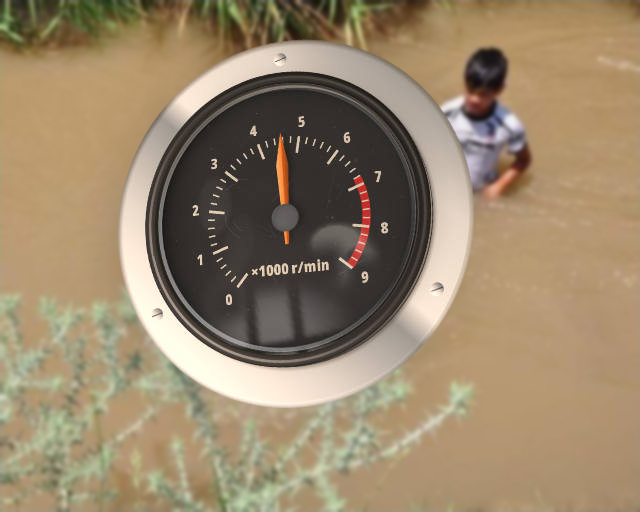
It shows 4600 rpm
